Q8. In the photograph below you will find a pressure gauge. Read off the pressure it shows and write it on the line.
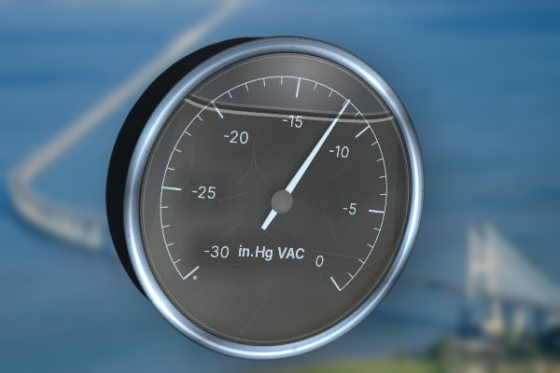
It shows -12 inHg
